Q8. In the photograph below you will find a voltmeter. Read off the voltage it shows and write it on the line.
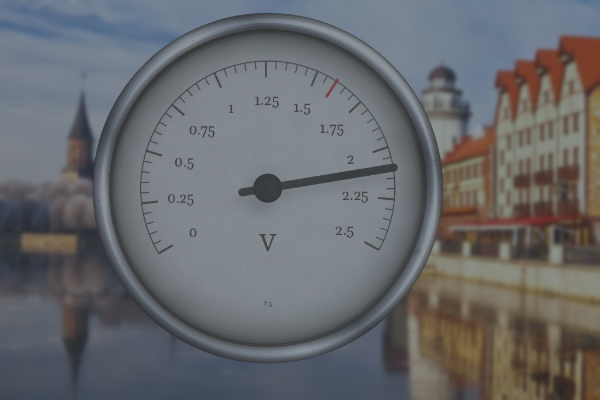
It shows 2.1 V
